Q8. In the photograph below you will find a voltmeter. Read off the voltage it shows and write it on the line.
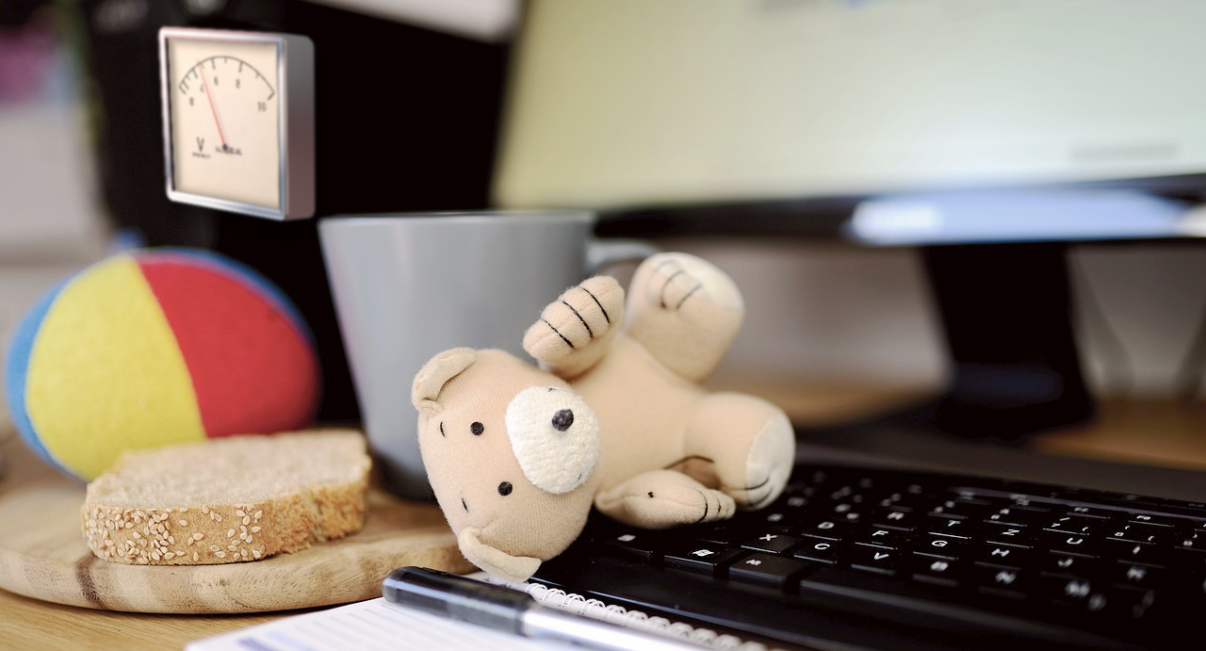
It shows 5 V
